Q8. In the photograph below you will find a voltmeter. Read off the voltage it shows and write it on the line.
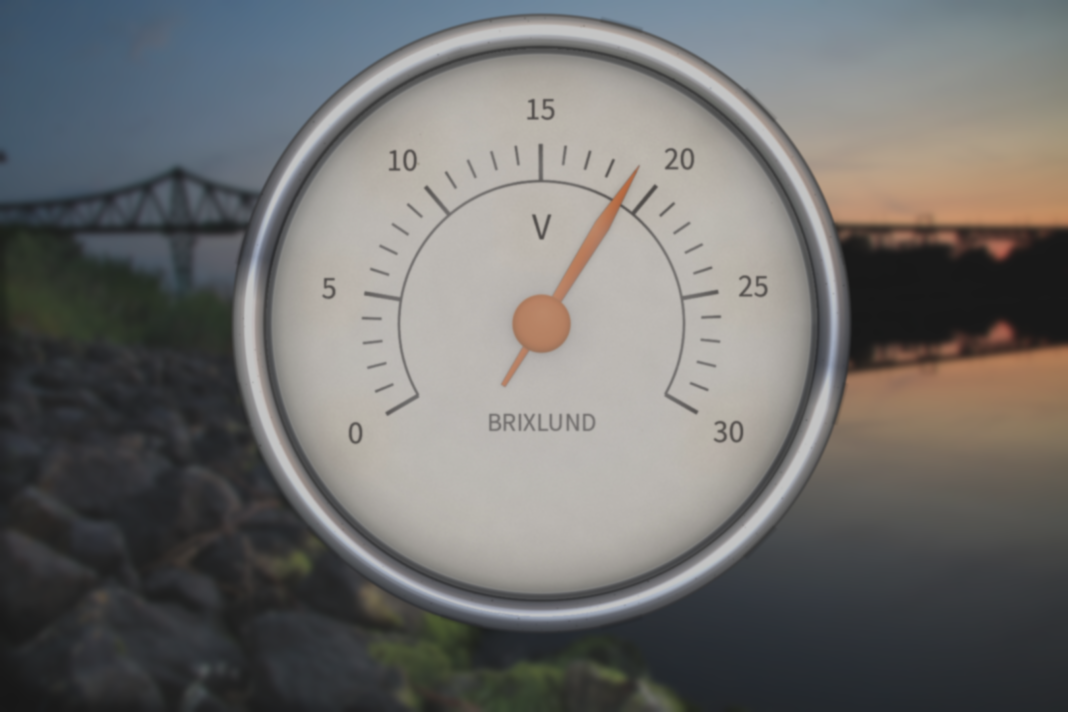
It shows 19 V
